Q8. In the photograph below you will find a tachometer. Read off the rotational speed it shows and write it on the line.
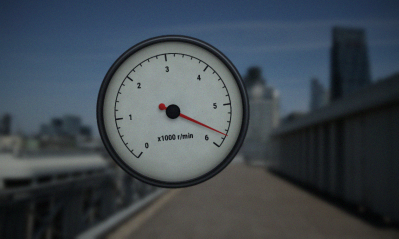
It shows 5700 rpm
